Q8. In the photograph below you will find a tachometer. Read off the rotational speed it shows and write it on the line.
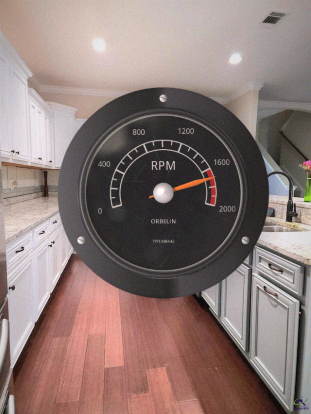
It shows 1700 rpm
